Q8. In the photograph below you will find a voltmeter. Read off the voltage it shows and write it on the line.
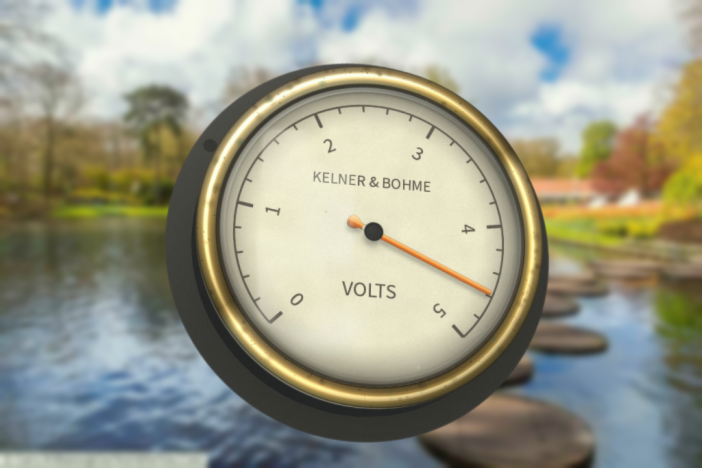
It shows 4.6 V
